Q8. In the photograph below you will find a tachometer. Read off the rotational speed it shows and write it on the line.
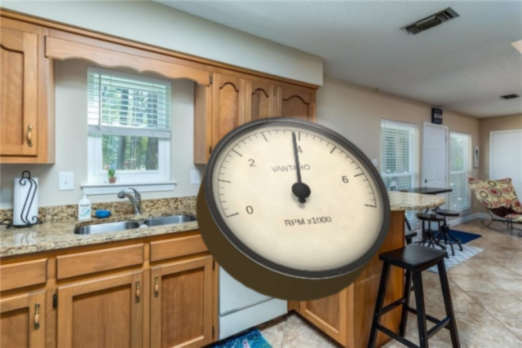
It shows 3800 rpm
